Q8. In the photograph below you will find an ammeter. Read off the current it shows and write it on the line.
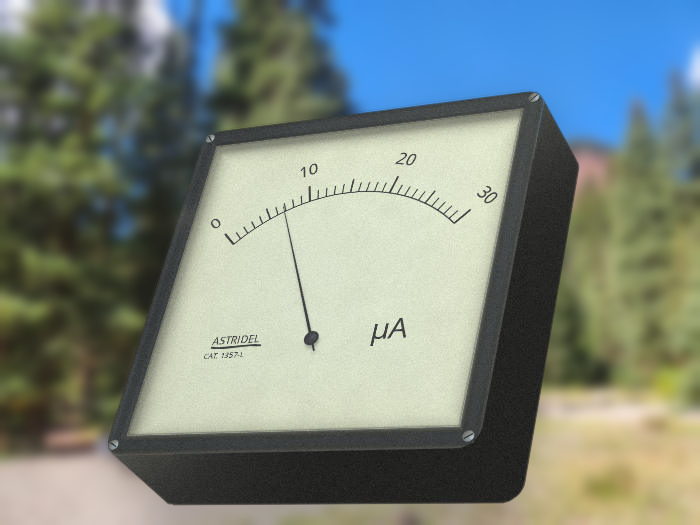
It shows 7 µA
